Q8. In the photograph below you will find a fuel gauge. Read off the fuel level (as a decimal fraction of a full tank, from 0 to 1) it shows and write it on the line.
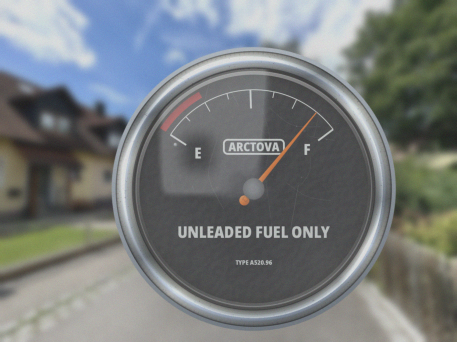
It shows 0.875
